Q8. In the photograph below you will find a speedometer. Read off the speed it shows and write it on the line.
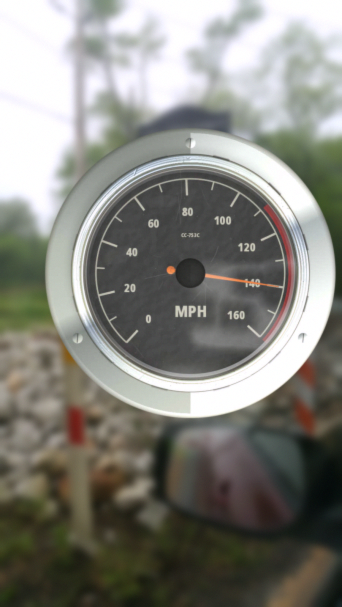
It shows 140 mph
